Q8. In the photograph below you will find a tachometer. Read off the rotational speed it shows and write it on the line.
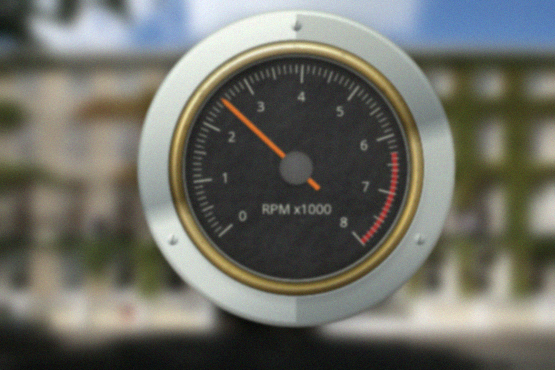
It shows 2500 rpm
